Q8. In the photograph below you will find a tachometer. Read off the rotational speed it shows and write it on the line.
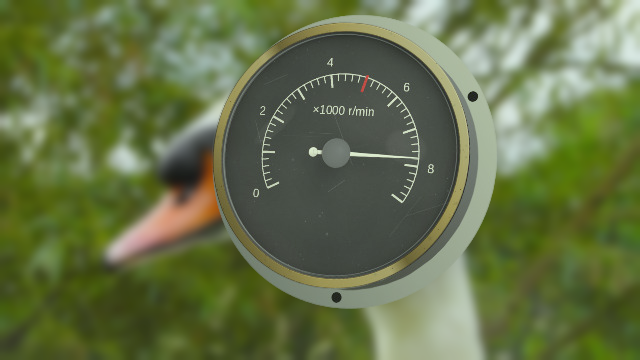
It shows 7800 rpm
